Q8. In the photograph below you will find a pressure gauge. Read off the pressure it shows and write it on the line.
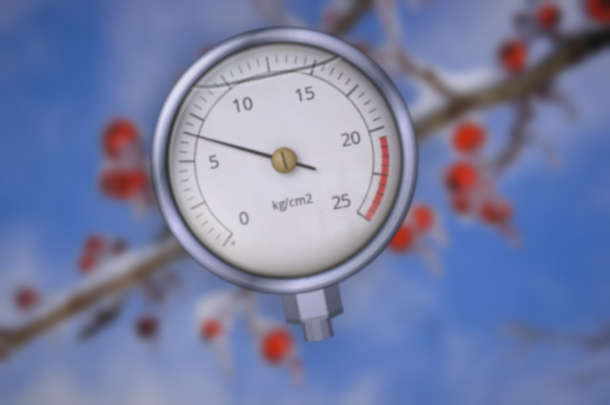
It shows 6.5 kg/cm²
